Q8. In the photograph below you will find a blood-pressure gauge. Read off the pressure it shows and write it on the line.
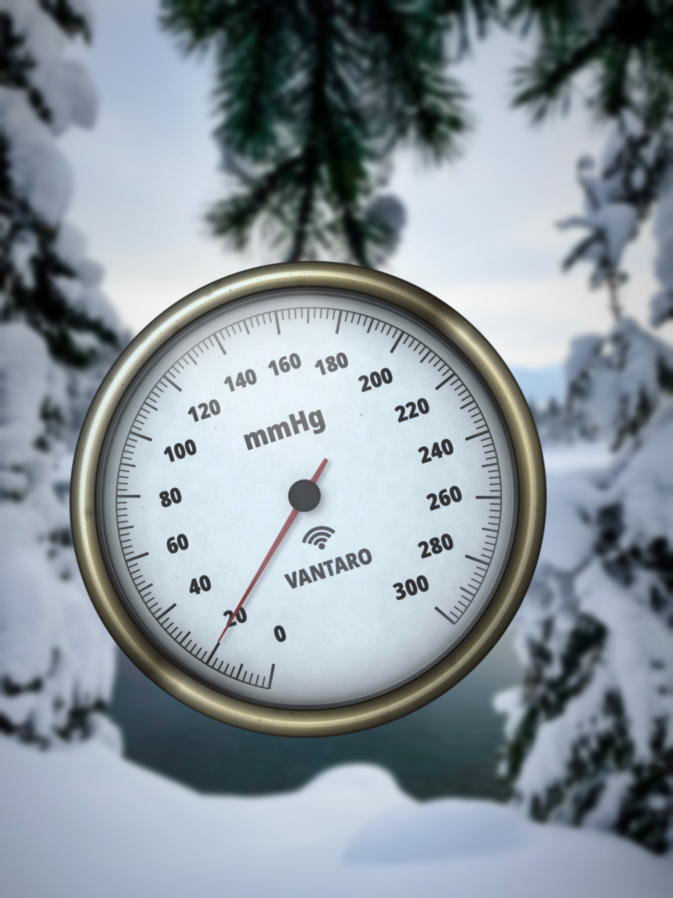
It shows 20 mmHg
